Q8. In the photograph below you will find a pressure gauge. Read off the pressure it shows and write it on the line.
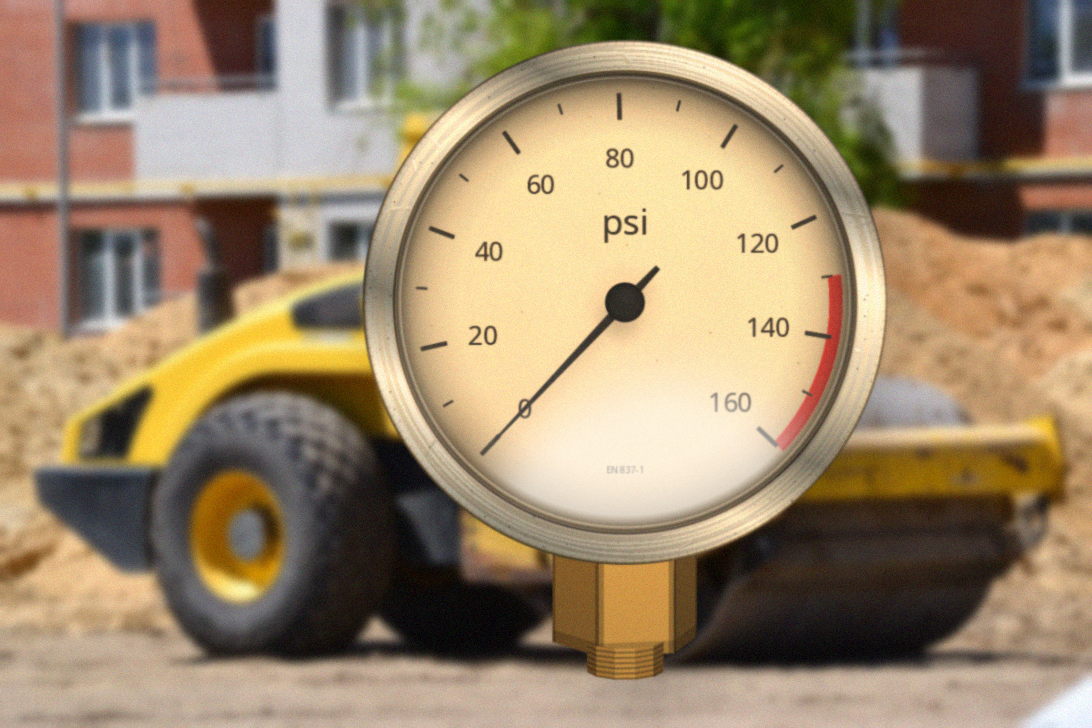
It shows 0 psi
